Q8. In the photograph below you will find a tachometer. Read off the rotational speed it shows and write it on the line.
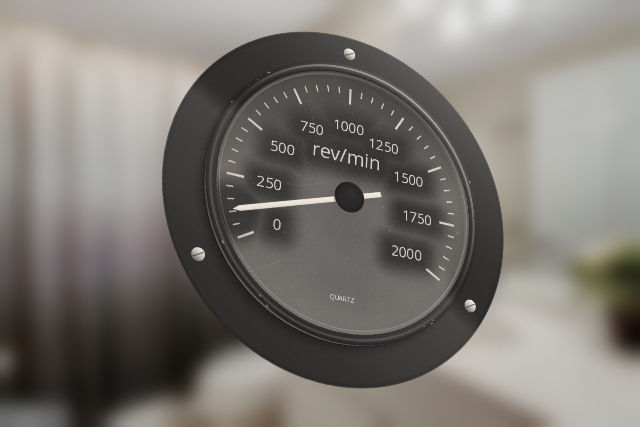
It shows 100 rpm
